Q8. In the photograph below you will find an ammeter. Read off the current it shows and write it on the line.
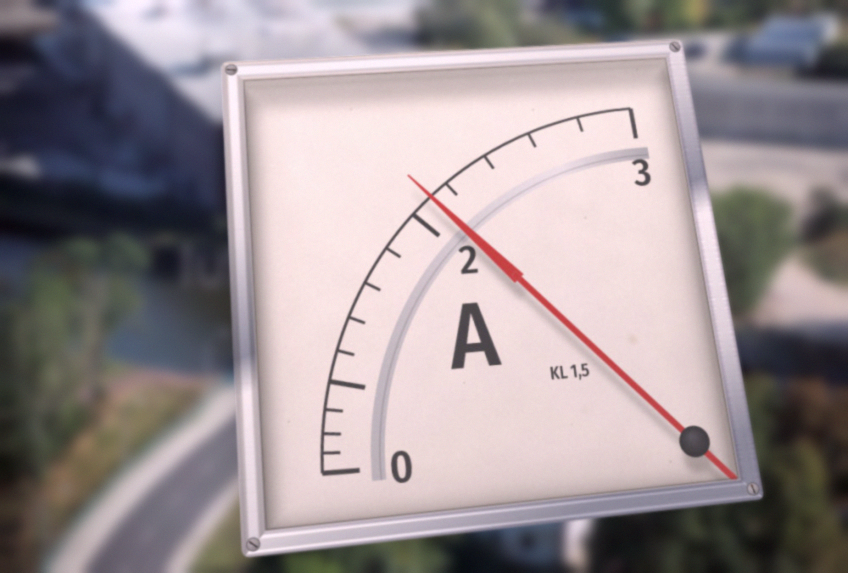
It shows 2.1 A
